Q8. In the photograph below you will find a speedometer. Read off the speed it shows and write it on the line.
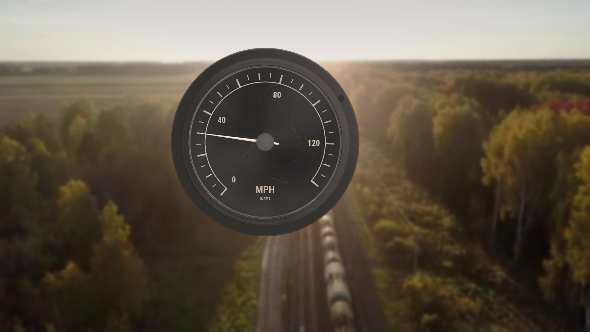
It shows 30 mph
